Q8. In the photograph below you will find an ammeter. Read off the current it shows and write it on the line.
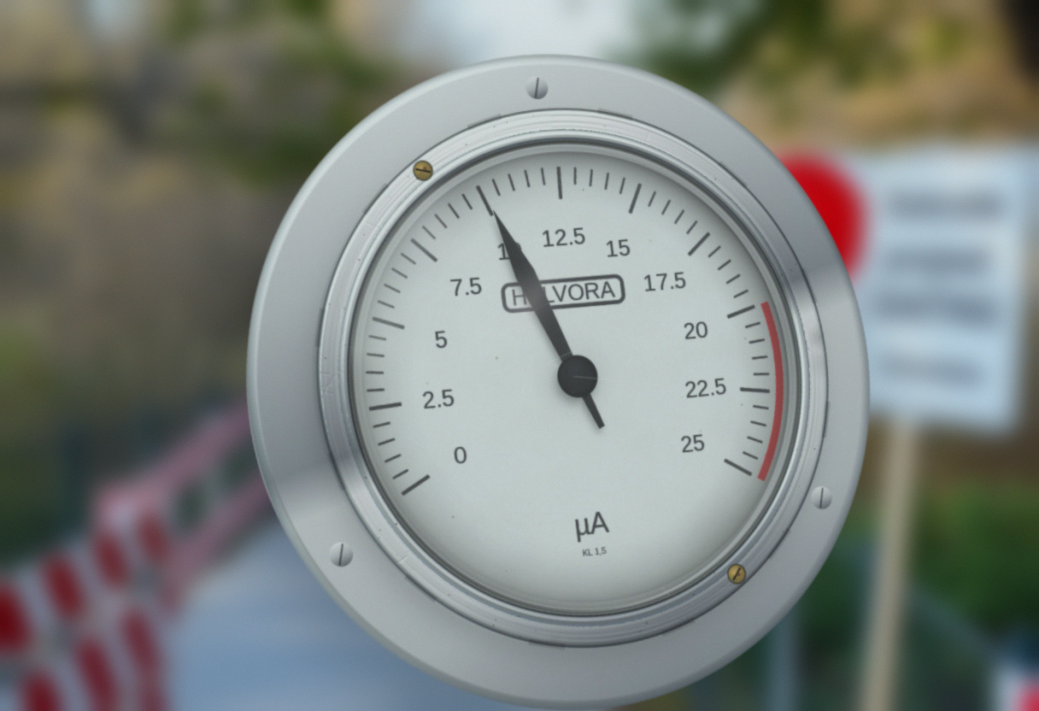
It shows 10 µA
